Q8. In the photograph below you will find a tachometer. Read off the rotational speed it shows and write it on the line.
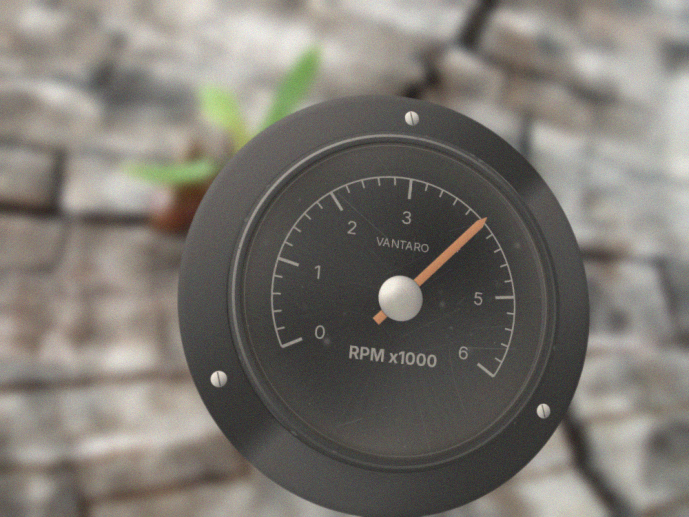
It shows 4000 rpm
